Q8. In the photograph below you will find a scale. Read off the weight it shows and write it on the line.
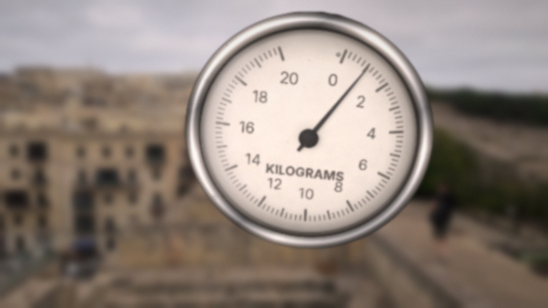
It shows 1 kg
